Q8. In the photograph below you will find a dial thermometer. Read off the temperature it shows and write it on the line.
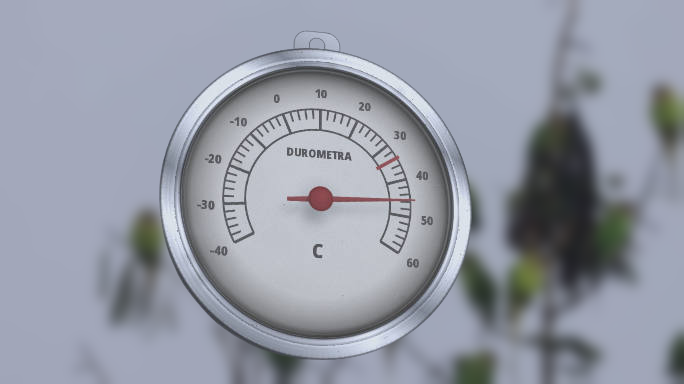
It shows 46 °C
